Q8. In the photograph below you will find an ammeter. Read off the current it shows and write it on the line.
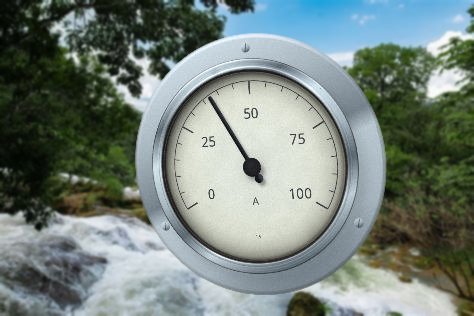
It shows 37.5 A
